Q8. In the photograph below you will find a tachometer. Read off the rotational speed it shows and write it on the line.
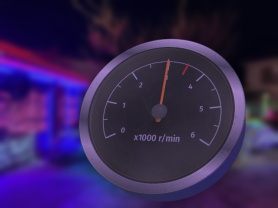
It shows 3000 rpm
